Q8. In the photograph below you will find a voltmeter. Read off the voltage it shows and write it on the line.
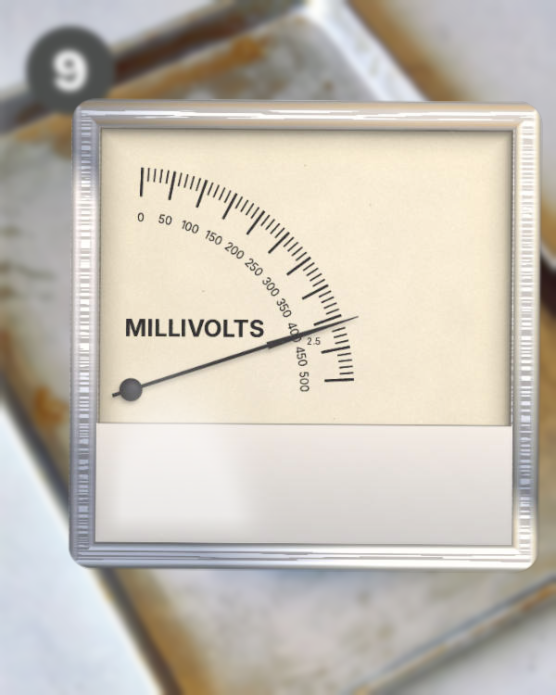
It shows 410 mV
